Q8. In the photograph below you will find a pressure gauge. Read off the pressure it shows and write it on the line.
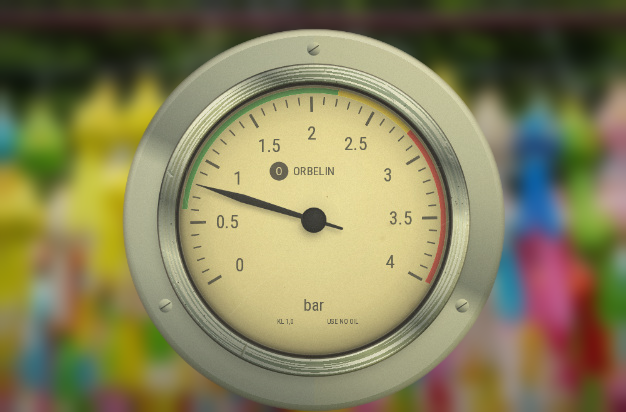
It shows 0.8 bar
